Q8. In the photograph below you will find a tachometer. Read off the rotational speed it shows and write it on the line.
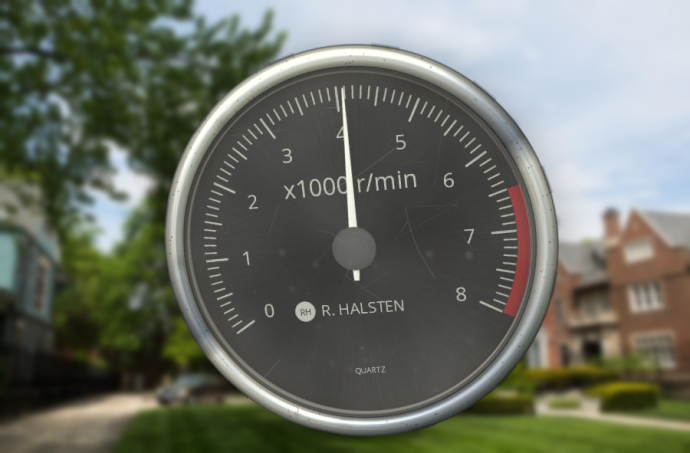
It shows 4100 rpm
